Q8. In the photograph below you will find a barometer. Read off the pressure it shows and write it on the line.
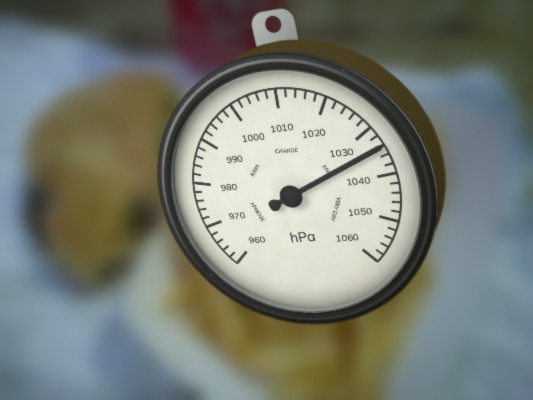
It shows 1034 hPa
